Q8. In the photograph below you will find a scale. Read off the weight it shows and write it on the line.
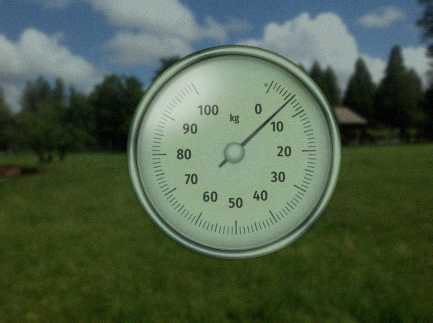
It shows 6 kg
